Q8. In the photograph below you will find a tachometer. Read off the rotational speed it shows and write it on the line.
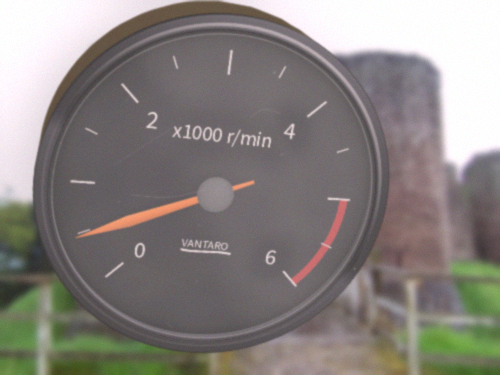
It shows 500 rpm
